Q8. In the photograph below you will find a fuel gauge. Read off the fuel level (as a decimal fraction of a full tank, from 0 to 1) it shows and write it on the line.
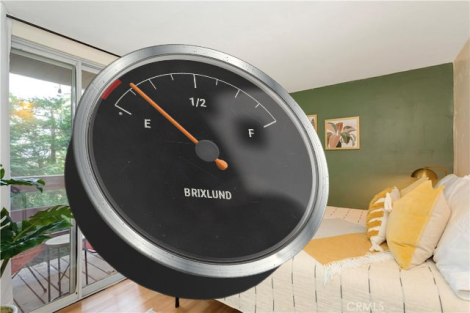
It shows 0.125
